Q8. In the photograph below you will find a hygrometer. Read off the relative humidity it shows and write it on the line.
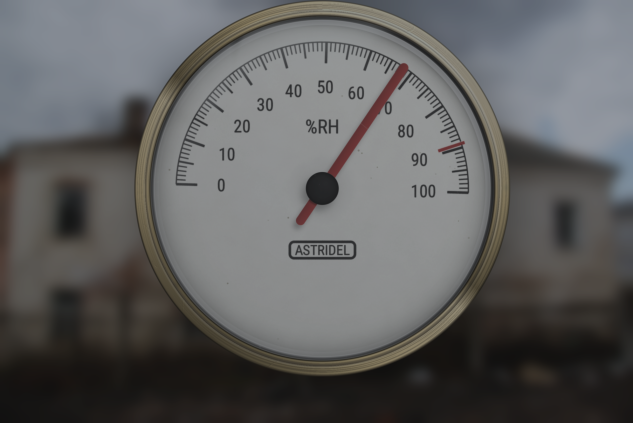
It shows 68 %
